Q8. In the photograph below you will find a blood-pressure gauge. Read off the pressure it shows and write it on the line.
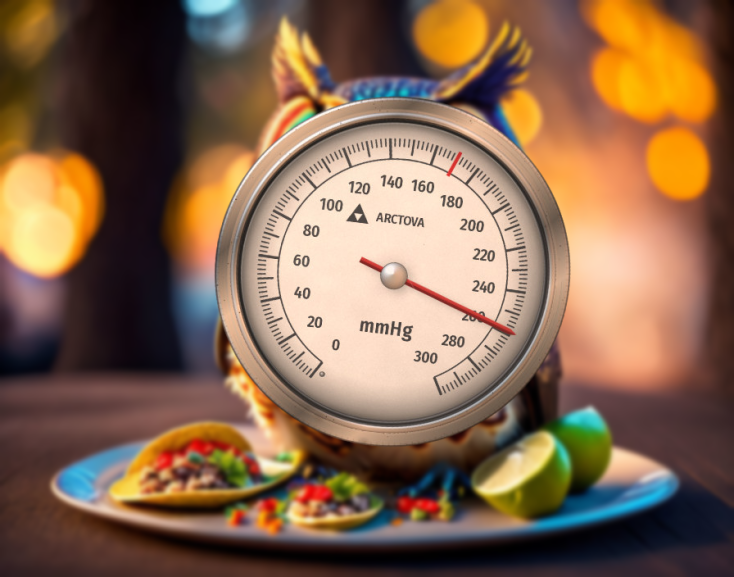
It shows 258 mmHg
